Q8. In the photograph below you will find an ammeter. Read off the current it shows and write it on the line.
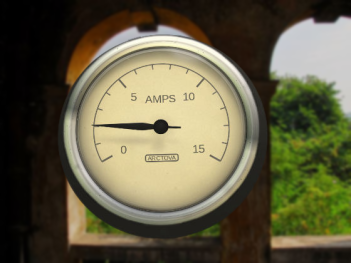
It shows 2 A
